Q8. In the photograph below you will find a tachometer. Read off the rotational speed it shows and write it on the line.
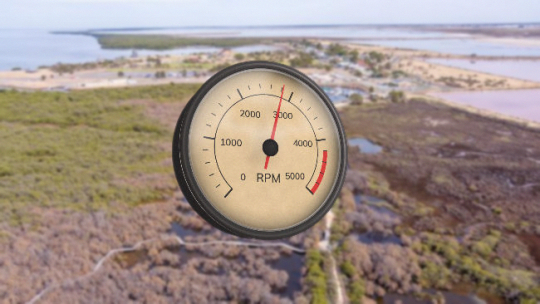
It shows 2800 rpm
